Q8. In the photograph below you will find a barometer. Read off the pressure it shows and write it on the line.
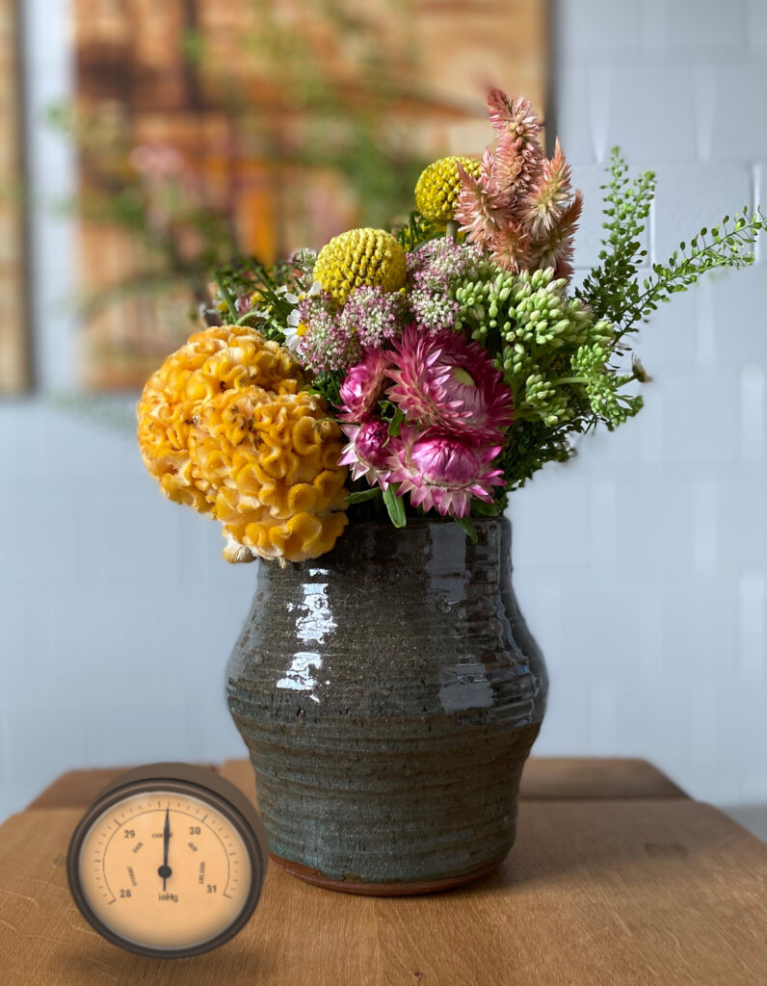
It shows 29.6 inHg
